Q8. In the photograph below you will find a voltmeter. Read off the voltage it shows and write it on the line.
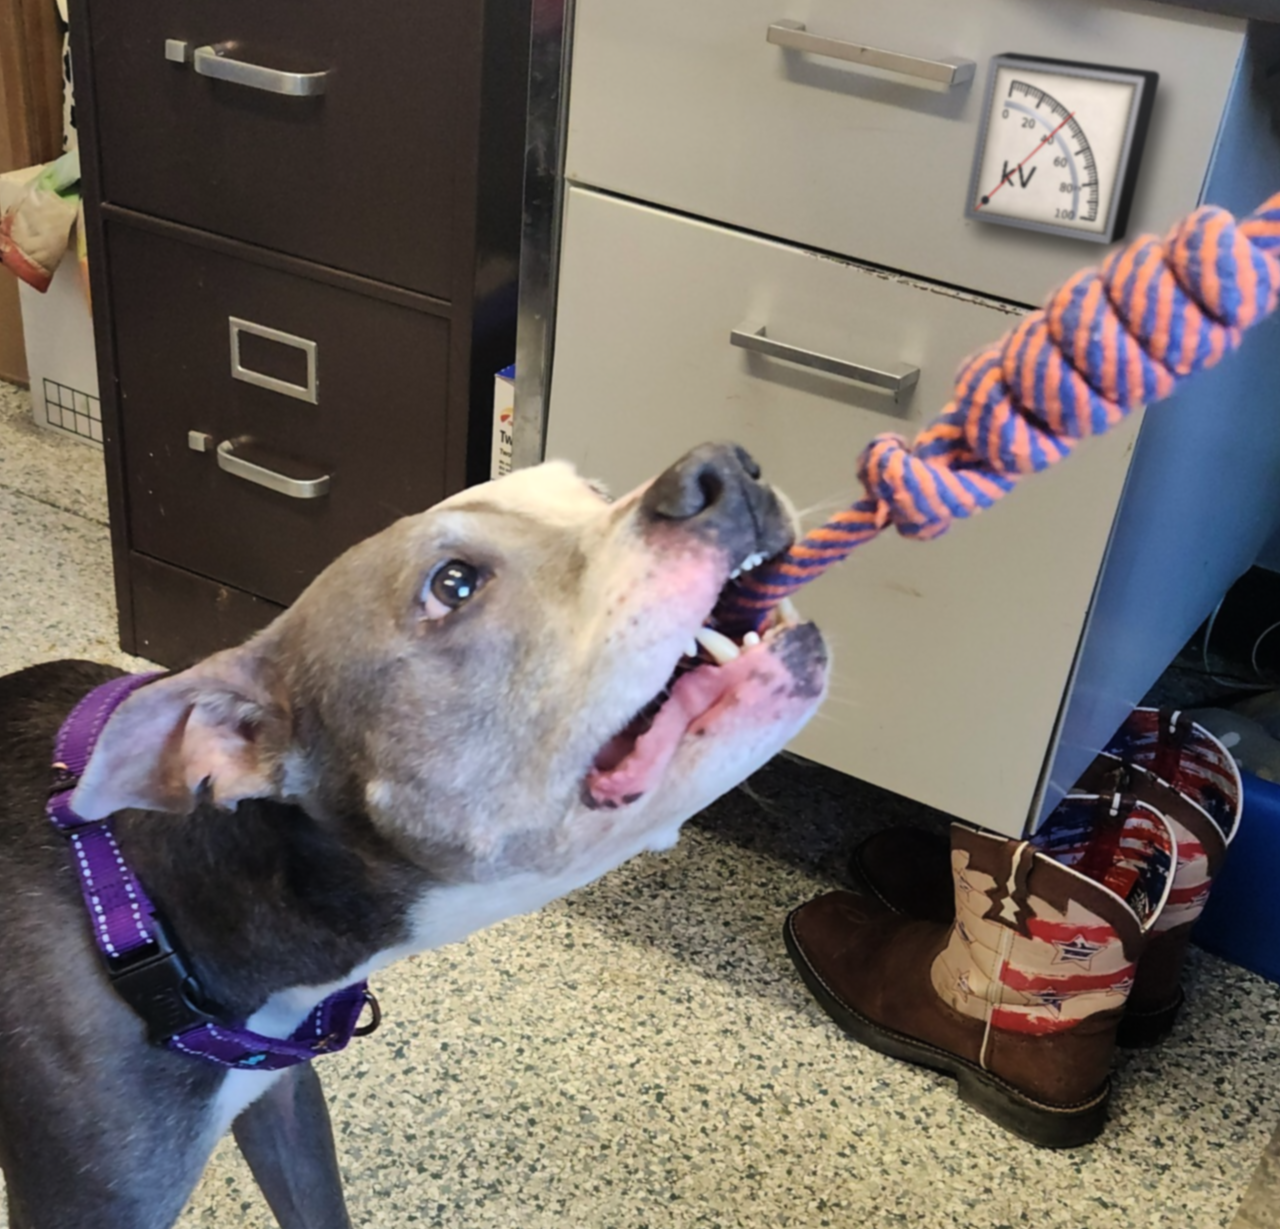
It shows 40 kV
